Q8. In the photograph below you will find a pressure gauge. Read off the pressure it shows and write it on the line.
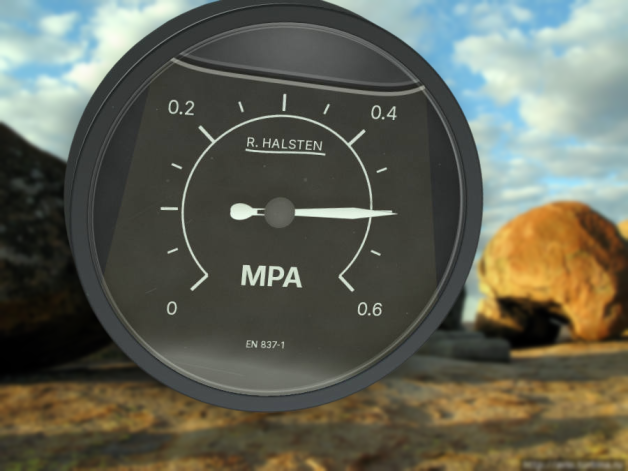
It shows 0.5 MPa
